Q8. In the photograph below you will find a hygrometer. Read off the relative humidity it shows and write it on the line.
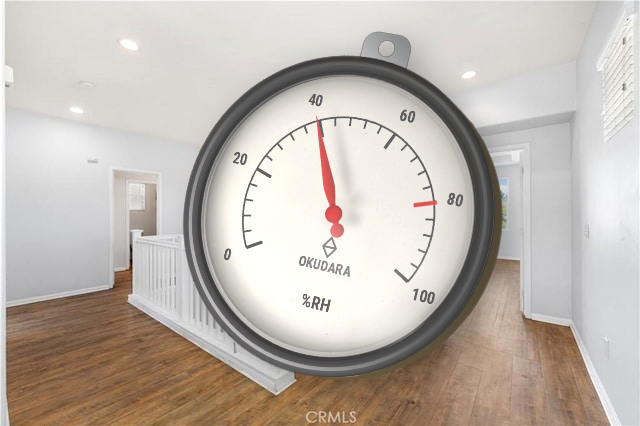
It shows 40 %
